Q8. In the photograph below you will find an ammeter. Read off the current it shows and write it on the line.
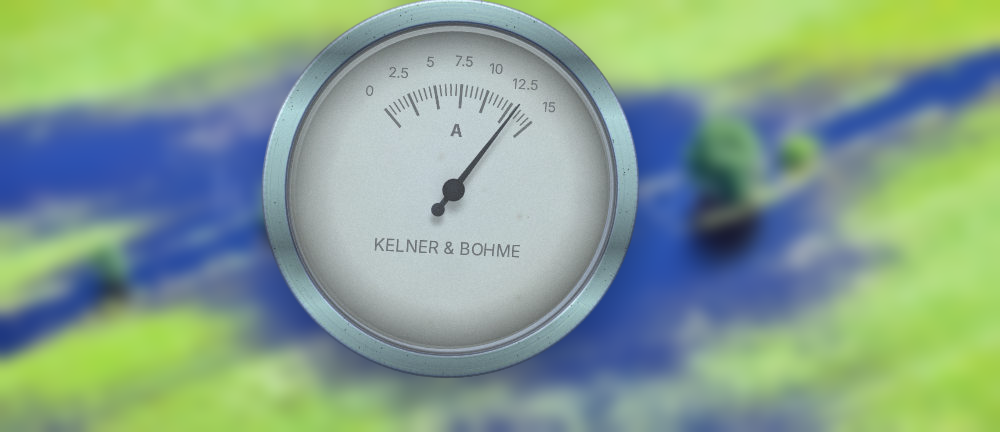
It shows 13 A
